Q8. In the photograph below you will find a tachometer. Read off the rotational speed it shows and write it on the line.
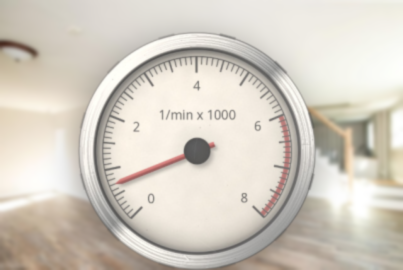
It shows 700 rpm
